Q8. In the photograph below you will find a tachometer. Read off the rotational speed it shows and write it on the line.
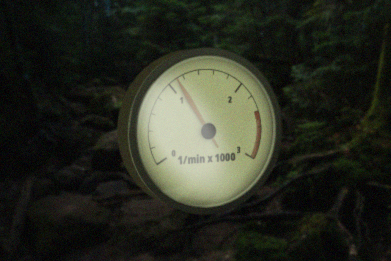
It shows 1100 rpm
